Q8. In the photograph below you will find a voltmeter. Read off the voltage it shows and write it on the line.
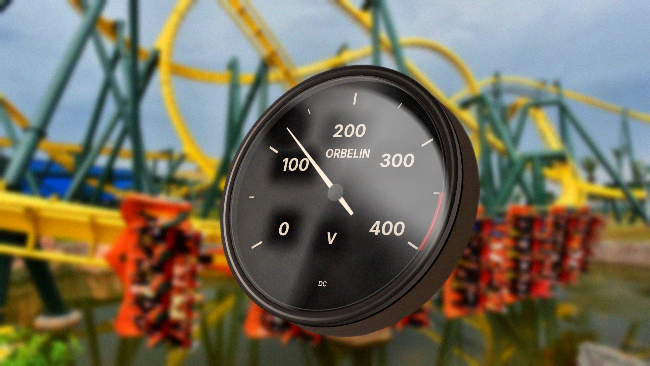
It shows 125 V
